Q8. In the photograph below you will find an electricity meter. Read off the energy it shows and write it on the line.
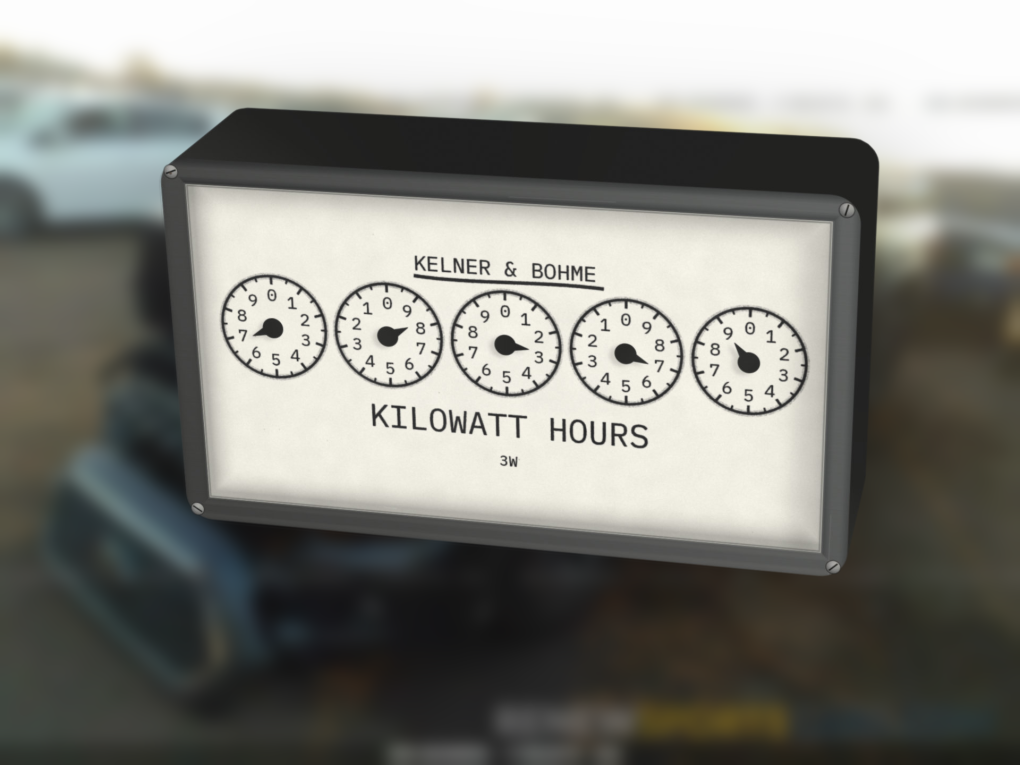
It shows 68269 kWh
